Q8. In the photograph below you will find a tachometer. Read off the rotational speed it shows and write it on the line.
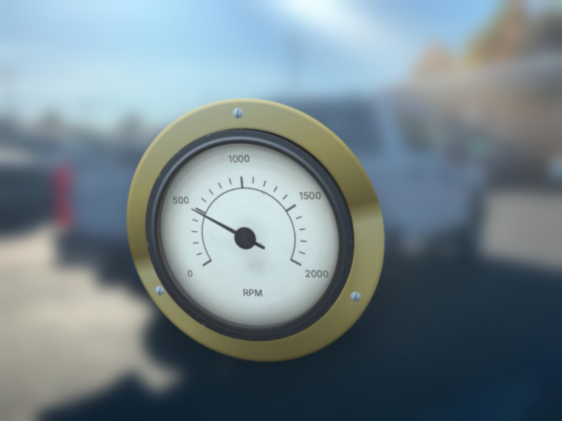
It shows 500 rpm
